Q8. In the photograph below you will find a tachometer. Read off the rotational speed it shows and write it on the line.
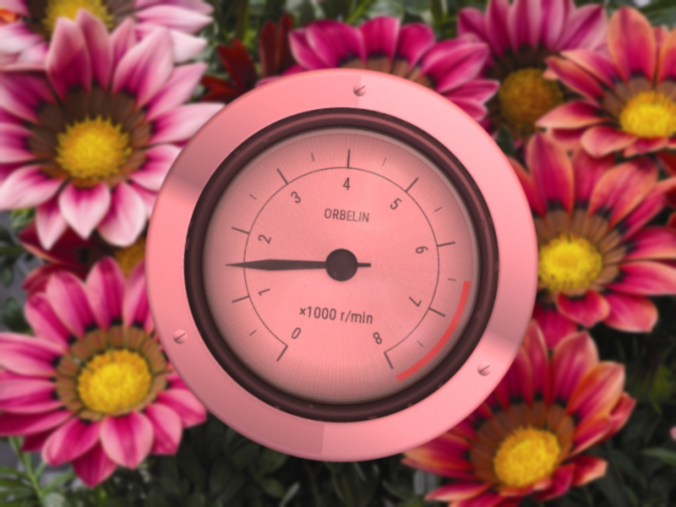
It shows 1500 rpm
